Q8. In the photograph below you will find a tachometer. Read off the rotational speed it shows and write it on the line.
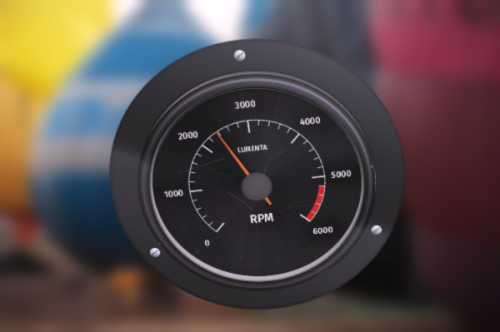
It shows 2400 rpm
